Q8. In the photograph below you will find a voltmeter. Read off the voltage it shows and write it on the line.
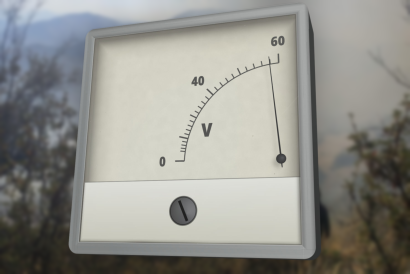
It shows 58 V
